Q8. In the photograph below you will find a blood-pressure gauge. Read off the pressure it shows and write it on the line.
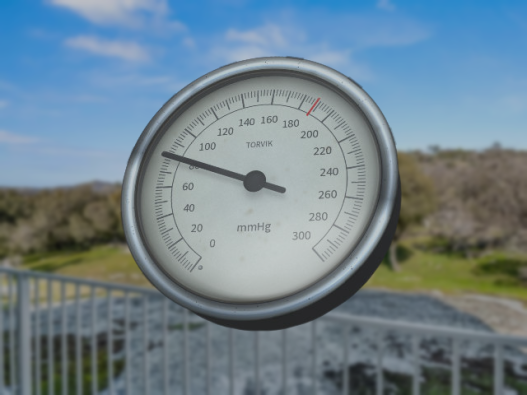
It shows 80 mmHg
